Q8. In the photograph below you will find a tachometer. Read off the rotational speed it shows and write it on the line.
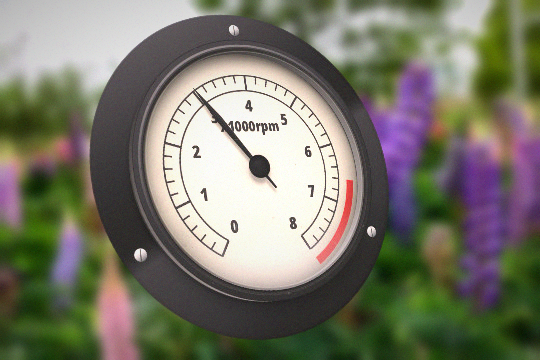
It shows 3000 rpm
